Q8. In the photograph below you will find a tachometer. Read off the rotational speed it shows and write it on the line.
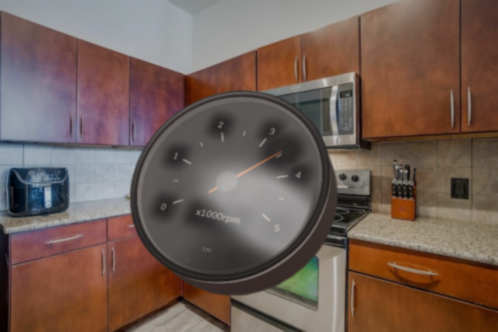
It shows 3500 rpm
